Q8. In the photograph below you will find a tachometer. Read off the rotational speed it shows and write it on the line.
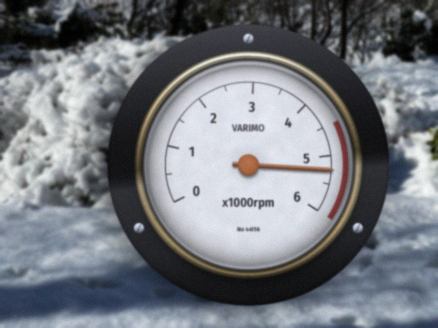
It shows 5250 rpm
